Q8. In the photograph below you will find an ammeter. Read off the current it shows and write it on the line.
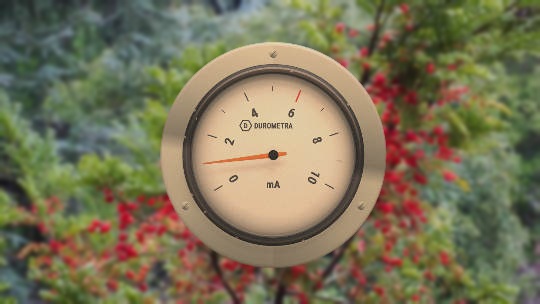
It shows 1 mA
